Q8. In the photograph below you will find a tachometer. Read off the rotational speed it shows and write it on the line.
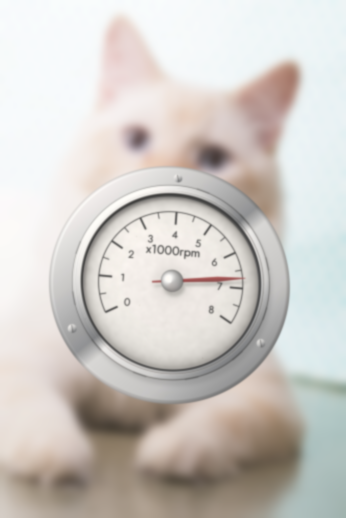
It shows 6750 rpm
